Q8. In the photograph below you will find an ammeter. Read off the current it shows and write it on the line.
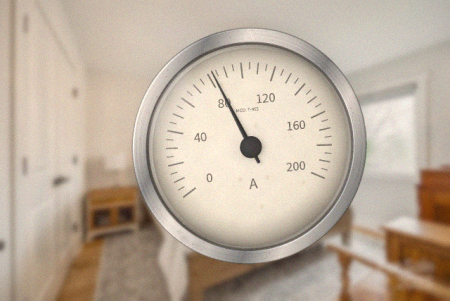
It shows 82.5 A
